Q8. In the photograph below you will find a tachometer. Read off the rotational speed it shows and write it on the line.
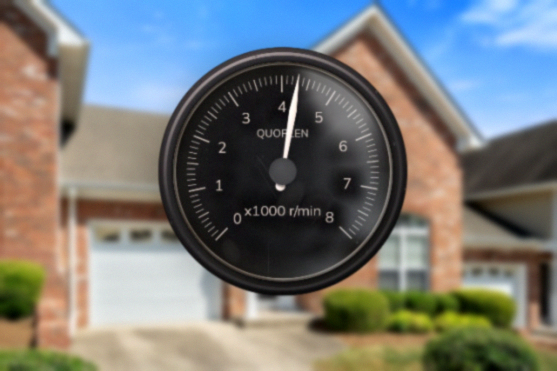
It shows 4300 rpm
